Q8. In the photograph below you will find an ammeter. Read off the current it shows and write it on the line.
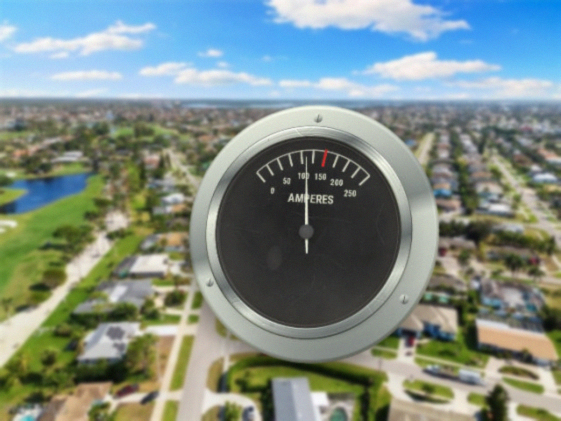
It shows 112.5 A
